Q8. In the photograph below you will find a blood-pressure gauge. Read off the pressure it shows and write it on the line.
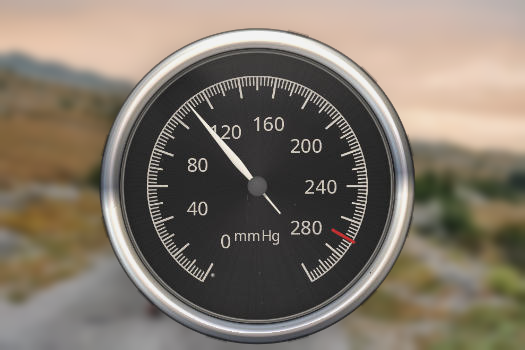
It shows 110 mmHg
